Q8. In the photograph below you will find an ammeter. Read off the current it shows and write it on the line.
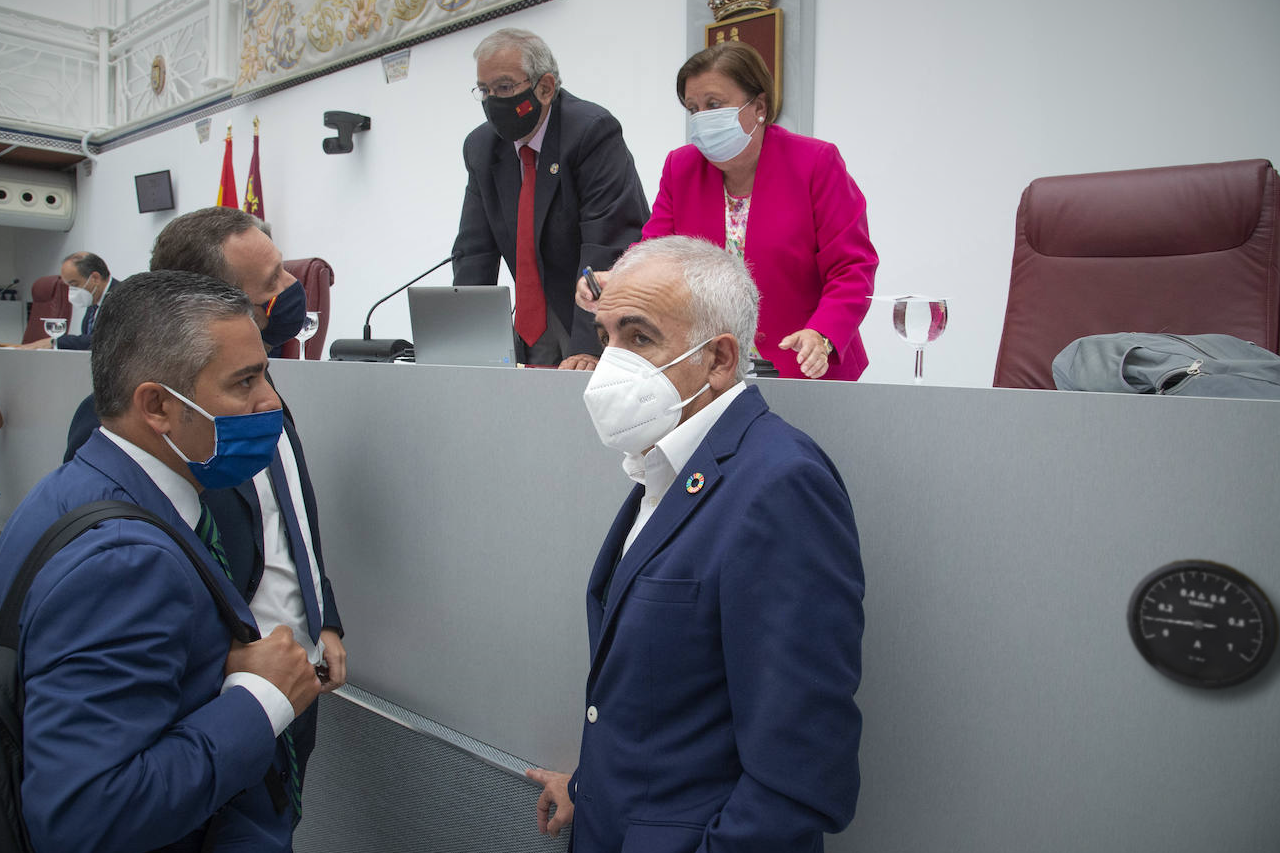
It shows 0.1 A
